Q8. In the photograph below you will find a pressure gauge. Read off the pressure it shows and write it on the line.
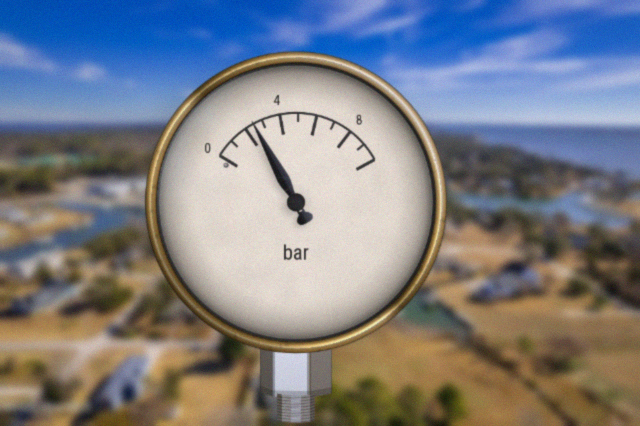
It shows 2.5 bar
